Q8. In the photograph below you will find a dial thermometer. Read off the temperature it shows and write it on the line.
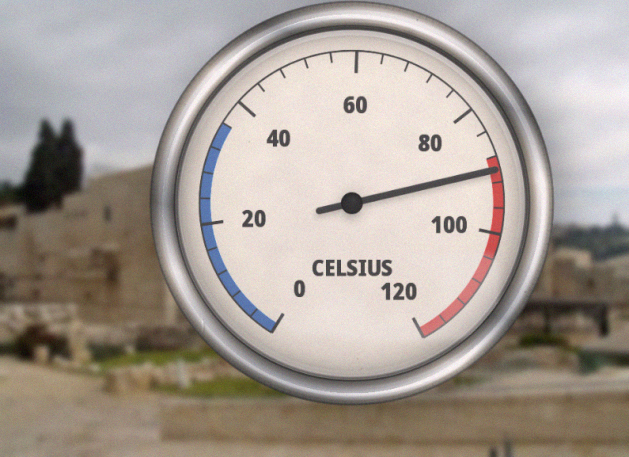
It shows 90 °C
